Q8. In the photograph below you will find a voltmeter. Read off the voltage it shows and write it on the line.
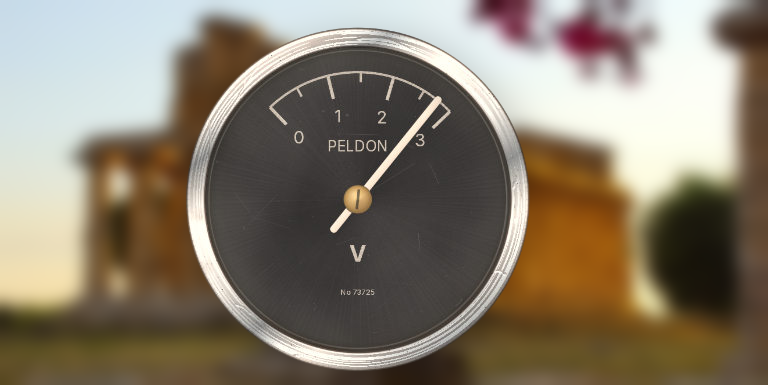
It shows 2.75 V
